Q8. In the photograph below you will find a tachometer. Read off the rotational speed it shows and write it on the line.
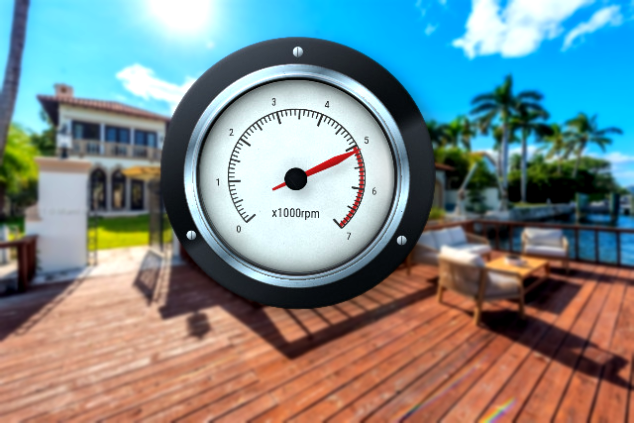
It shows 5100 rpm
